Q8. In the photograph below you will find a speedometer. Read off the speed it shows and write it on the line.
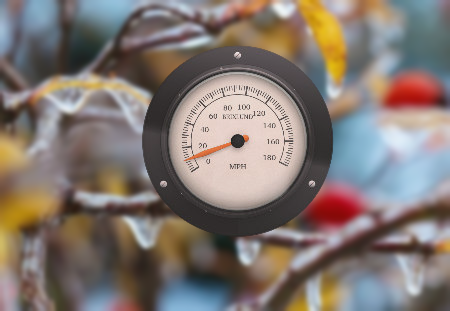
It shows 10 mph
